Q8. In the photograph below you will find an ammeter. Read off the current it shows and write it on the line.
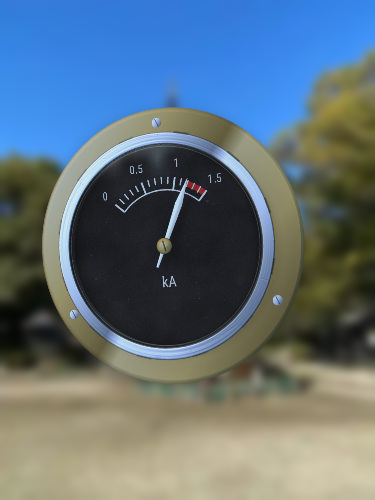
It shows 1.2 kA
